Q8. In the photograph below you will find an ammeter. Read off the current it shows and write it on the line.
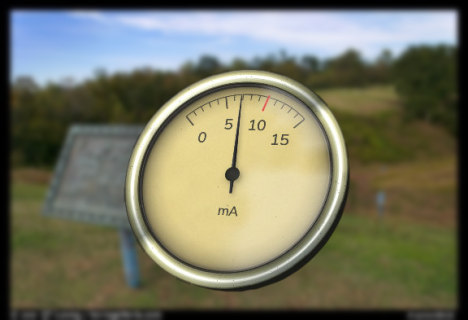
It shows 7 mA
